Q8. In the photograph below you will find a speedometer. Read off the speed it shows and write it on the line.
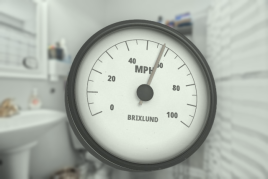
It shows 57.5 mph
